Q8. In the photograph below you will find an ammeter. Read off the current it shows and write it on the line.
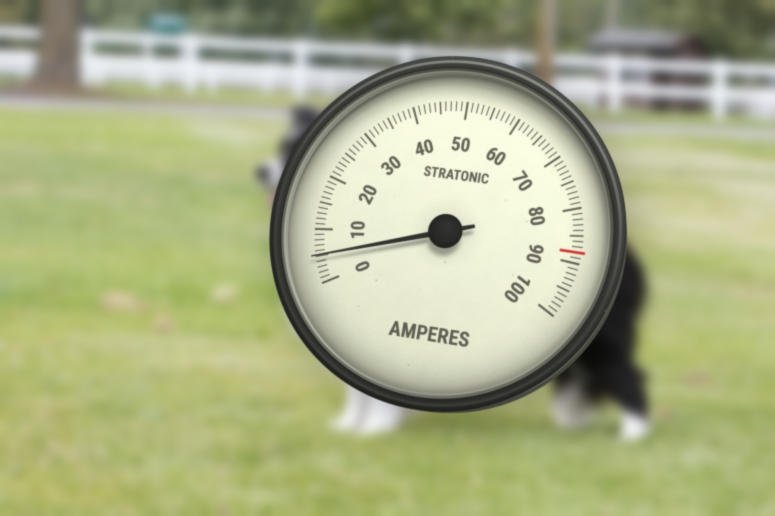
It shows 5 A
